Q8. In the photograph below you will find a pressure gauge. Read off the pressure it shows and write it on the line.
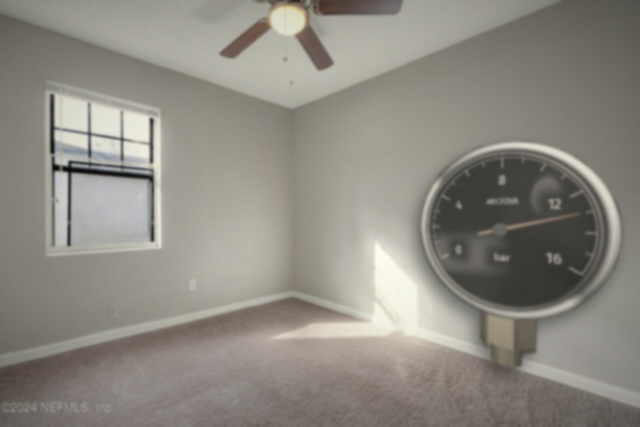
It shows 13 bar
